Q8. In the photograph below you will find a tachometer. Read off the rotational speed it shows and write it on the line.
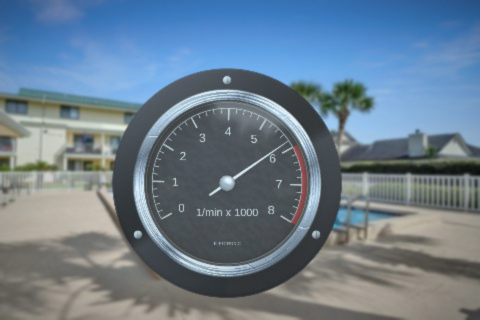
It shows 5800 rpm
